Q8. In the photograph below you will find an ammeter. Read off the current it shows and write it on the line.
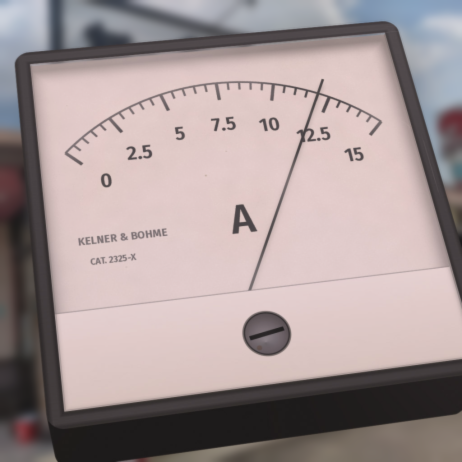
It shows 12 A
